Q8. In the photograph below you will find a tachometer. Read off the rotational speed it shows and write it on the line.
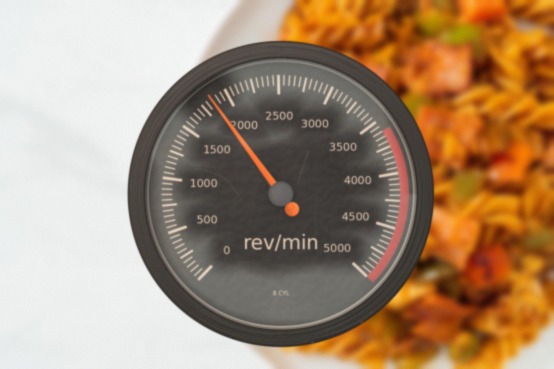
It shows 1850 rpm
